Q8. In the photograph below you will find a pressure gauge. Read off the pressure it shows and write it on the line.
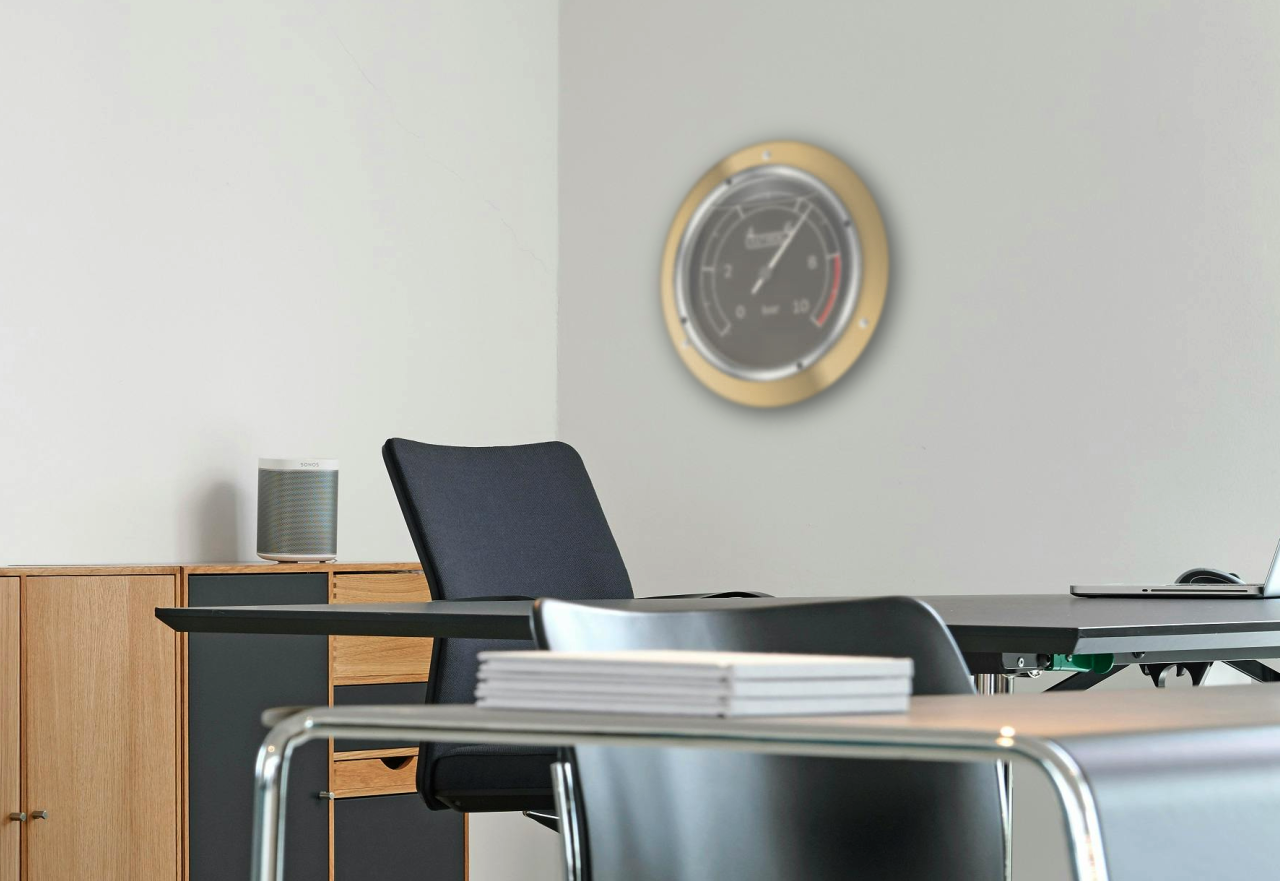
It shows 6.5 bar
